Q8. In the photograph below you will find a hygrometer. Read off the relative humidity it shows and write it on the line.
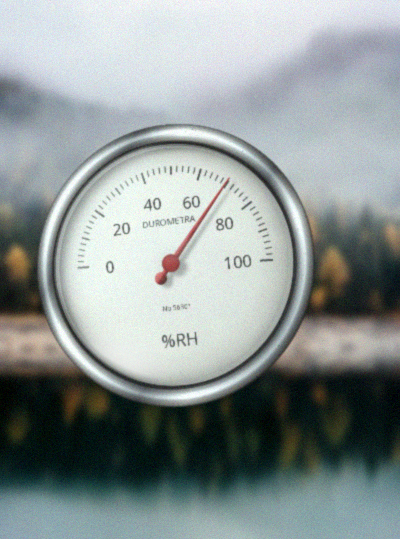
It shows 70 %
